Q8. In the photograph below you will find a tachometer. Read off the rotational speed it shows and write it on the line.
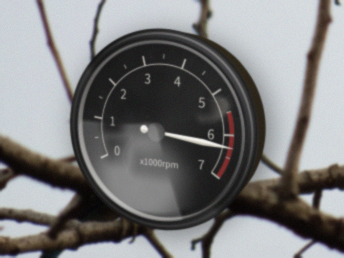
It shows 6250 rpm
